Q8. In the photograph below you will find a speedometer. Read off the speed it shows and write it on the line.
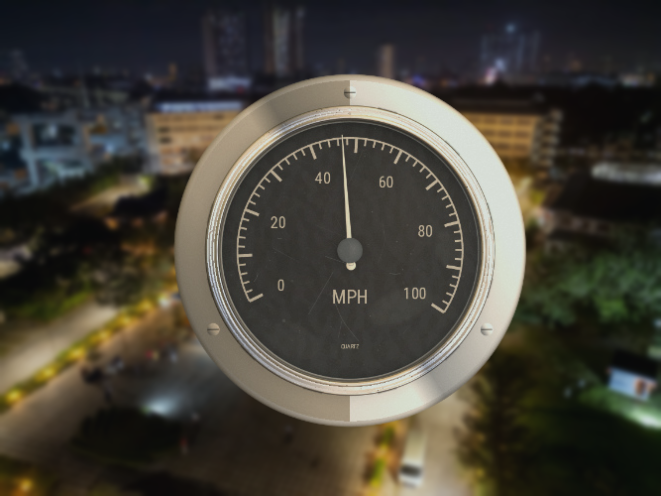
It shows 47 mph
